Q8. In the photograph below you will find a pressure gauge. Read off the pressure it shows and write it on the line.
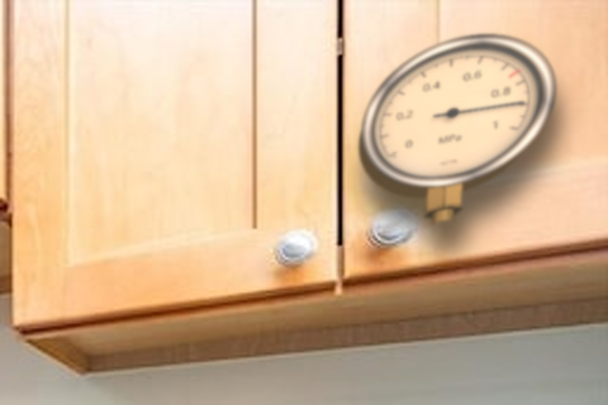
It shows 0.9 MPa
